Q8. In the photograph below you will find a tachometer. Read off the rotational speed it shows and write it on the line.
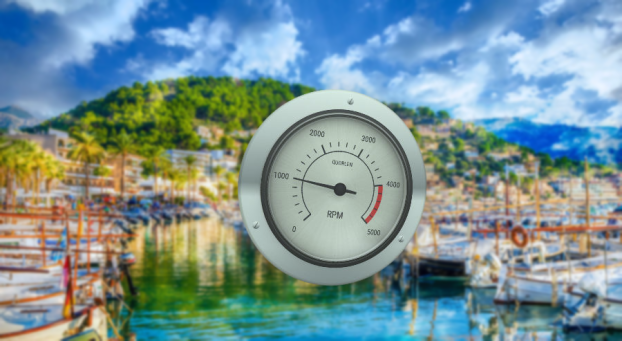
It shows 1000 rpm
